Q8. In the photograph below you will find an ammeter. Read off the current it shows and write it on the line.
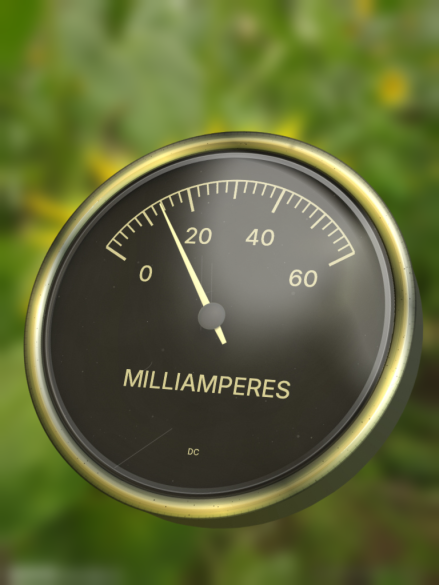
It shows 14 mA
